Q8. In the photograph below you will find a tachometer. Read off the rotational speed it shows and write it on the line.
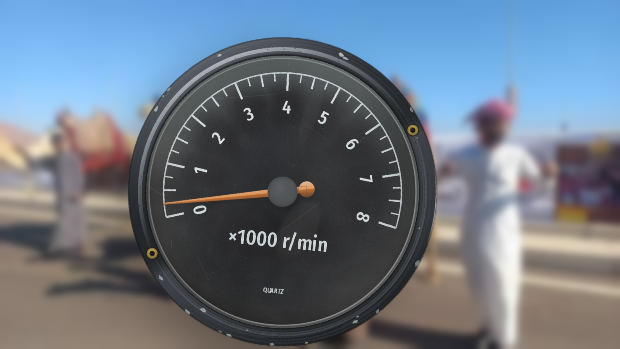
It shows 250 rpm
